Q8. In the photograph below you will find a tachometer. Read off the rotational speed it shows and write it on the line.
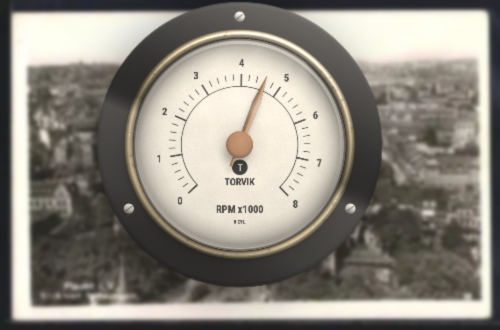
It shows 4600 rpm
